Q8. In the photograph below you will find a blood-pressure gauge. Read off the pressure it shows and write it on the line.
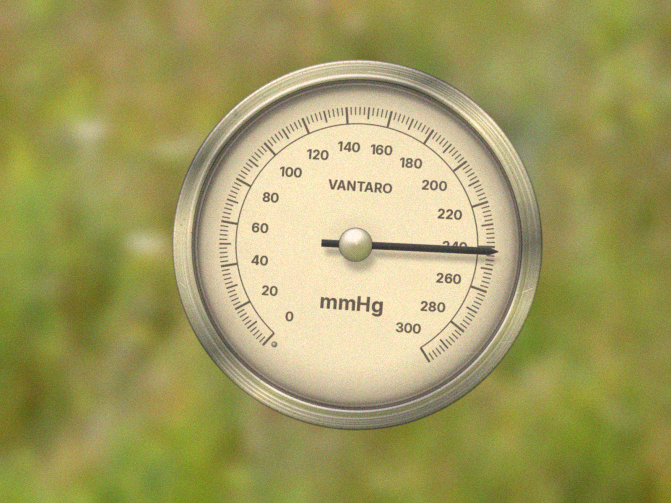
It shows 242 mmHg
